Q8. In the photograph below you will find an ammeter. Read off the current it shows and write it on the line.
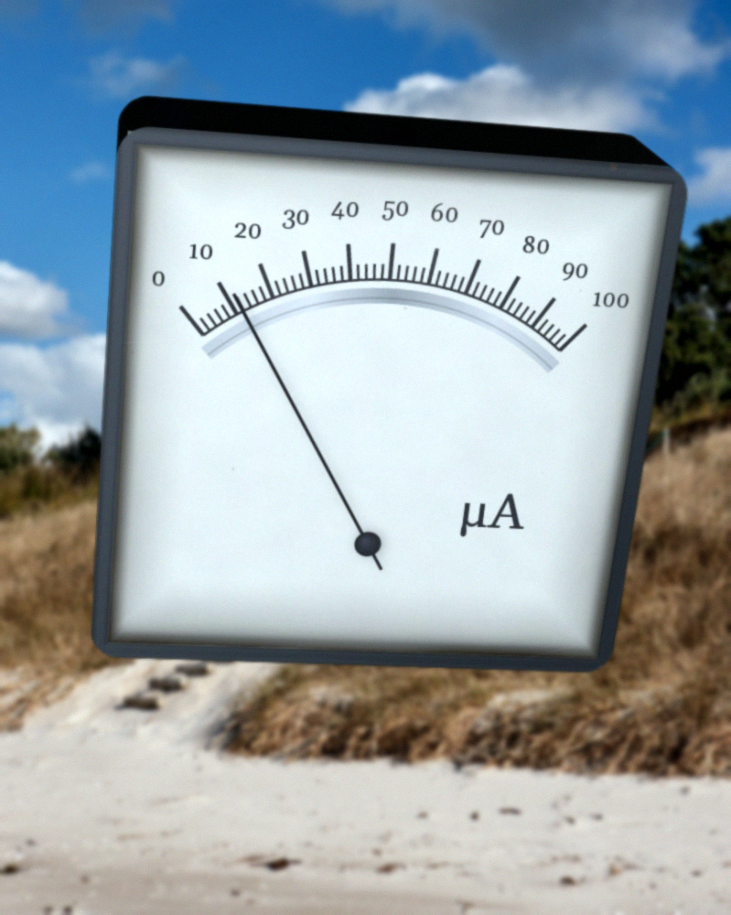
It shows 12 µA
